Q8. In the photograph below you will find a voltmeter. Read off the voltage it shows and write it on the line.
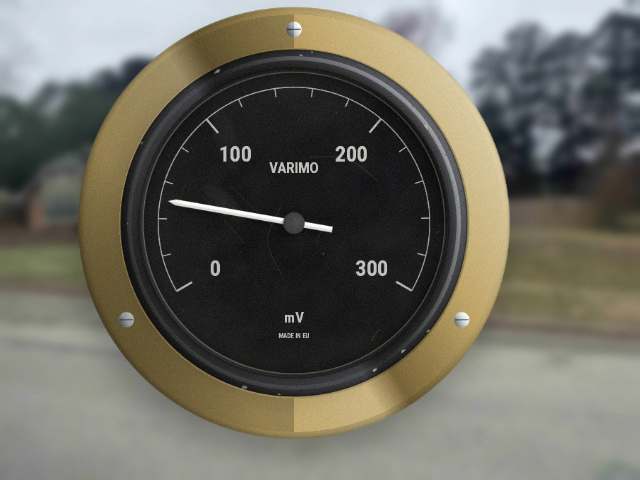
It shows 50 mV
